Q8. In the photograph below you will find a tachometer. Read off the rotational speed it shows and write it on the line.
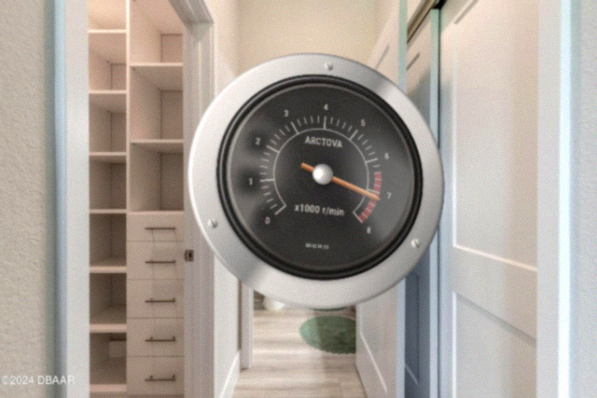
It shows 7200 rpm
